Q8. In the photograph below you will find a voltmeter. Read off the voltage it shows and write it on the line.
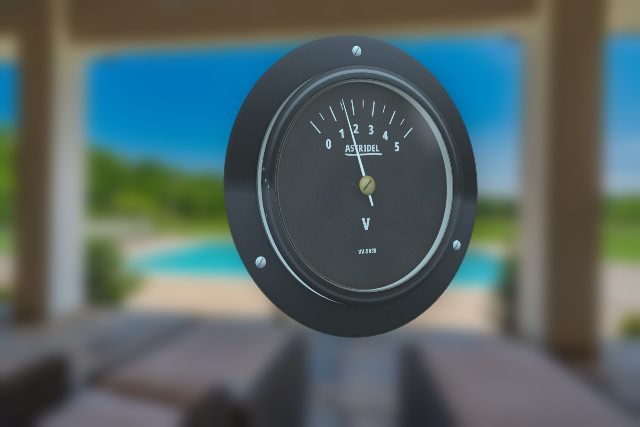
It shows 1.5 V
